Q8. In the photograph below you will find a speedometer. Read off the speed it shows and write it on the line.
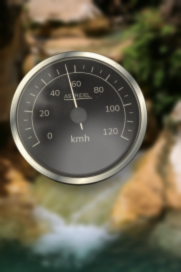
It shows 55 km/h
